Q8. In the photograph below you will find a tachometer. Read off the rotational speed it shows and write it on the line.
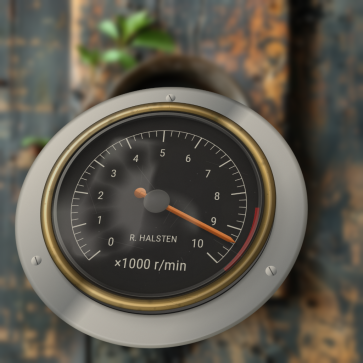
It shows 9400 rpm
